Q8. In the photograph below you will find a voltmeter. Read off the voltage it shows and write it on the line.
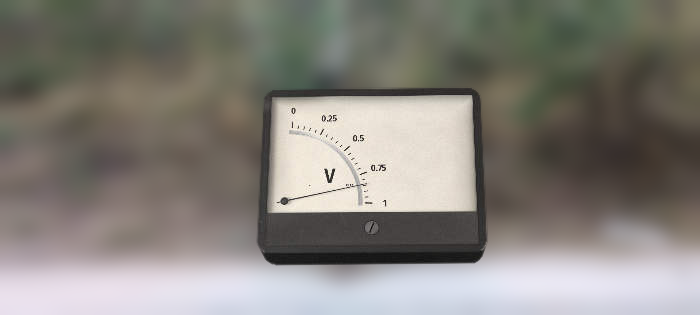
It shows 0.85 V
